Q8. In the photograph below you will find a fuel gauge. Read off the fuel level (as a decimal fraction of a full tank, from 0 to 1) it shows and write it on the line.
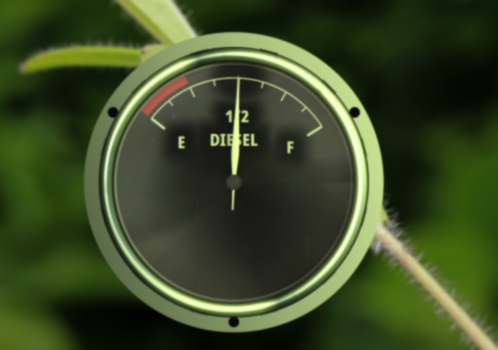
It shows 0.5
